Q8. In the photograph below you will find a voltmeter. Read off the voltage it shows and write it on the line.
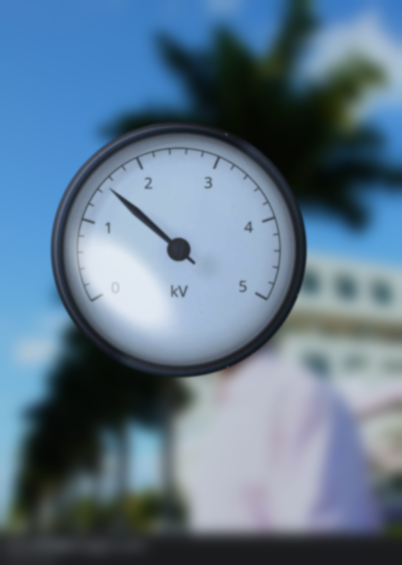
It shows 1.5 kV
